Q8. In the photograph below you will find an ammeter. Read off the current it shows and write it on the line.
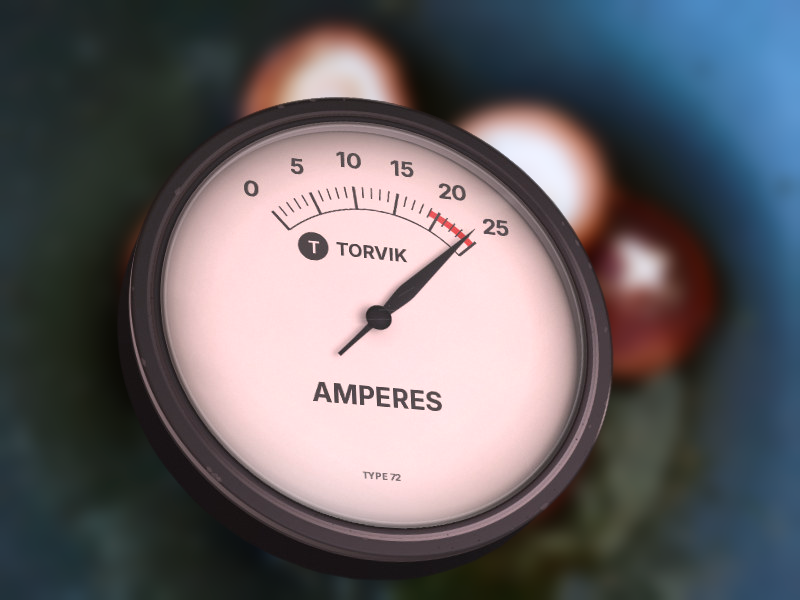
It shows 24 A
